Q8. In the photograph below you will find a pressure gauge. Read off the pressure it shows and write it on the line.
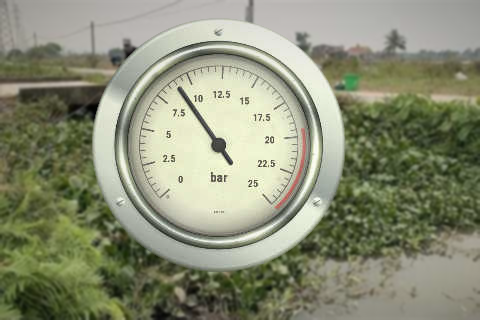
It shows 9 bar
